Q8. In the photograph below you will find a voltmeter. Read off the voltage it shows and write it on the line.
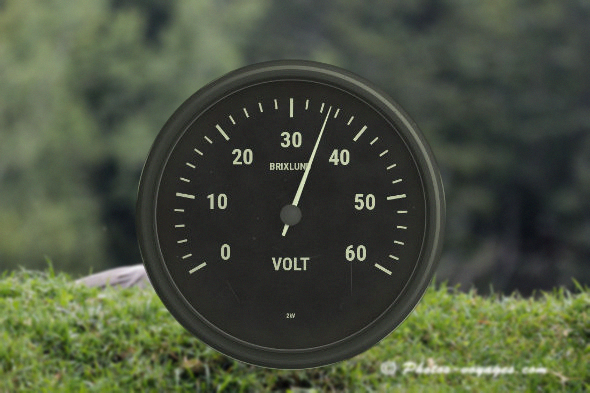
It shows 35 V
